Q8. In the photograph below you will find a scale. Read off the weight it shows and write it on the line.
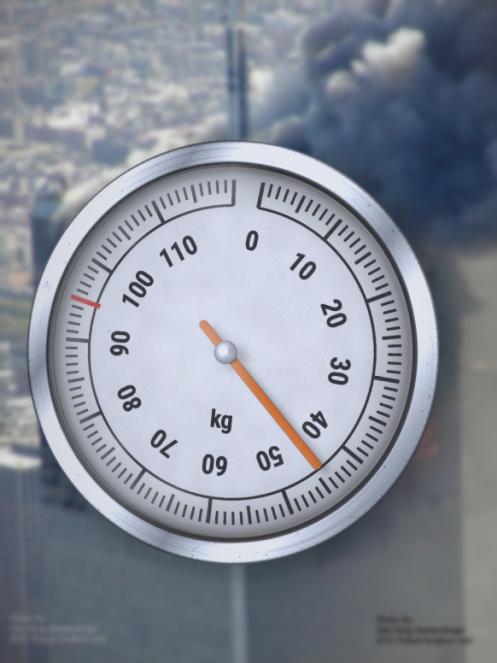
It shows 44 kg
